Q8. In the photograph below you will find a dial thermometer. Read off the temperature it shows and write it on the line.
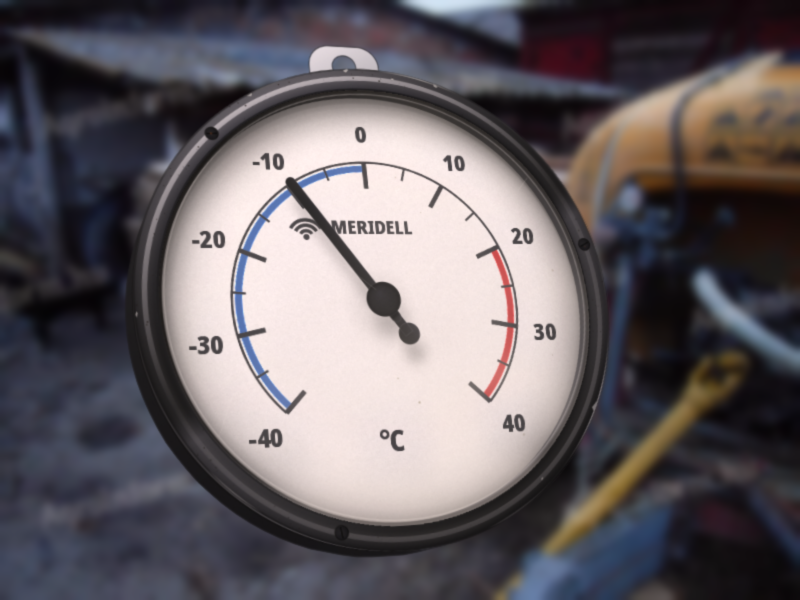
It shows -10 °C
